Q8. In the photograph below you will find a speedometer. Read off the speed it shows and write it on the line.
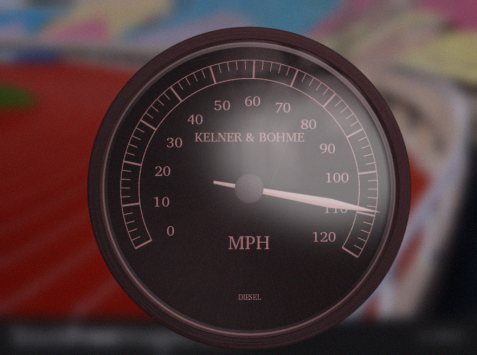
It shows 109 mph
